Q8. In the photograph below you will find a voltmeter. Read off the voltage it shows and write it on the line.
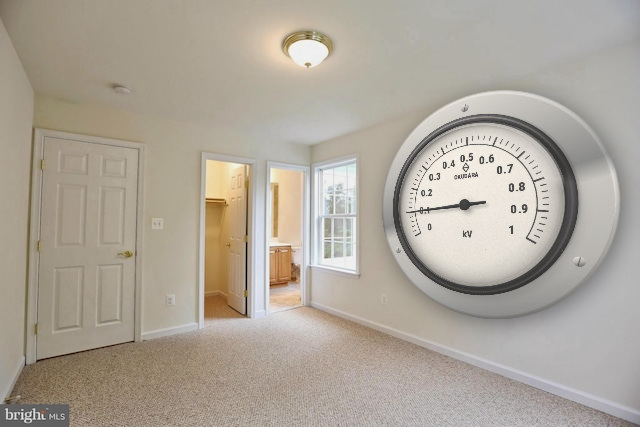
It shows 0.1 kV
